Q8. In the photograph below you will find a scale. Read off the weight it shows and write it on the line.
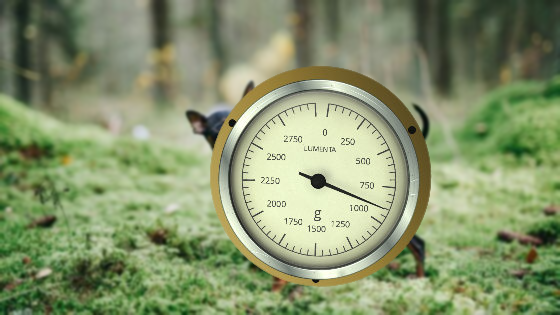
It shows 900 g
